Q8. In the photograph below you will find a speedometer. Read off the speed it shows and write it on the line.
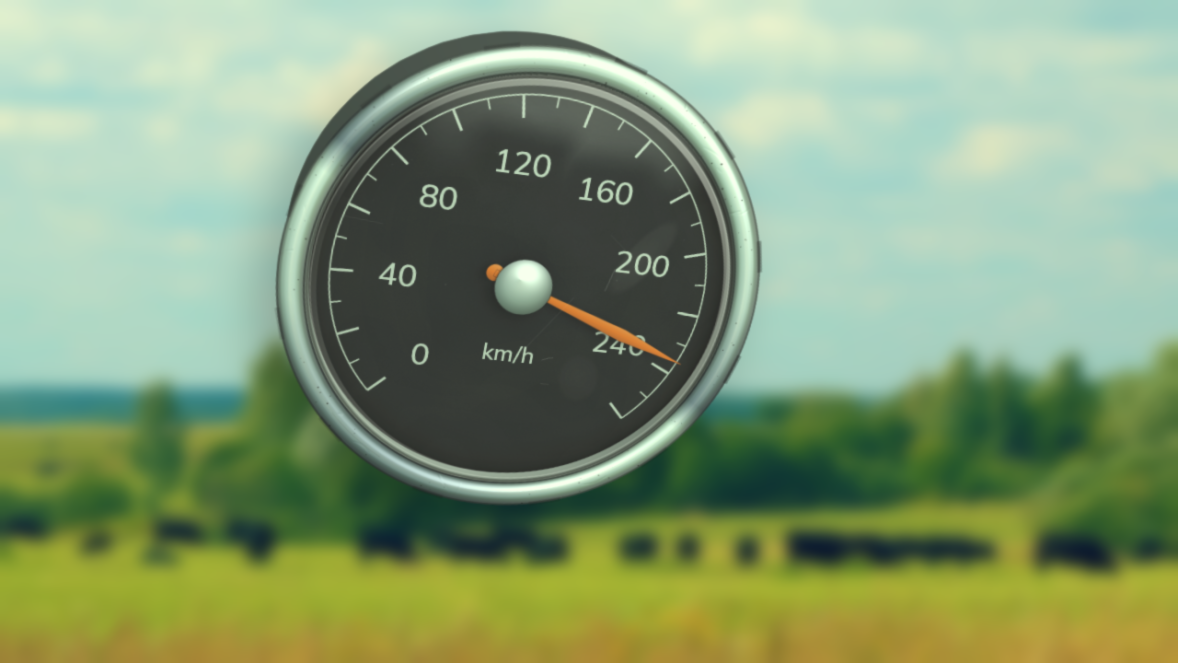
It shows 235 km/h
